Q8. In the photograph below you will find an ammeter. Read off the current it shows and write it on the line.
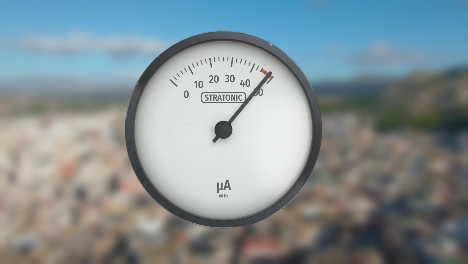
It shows 48 µA
